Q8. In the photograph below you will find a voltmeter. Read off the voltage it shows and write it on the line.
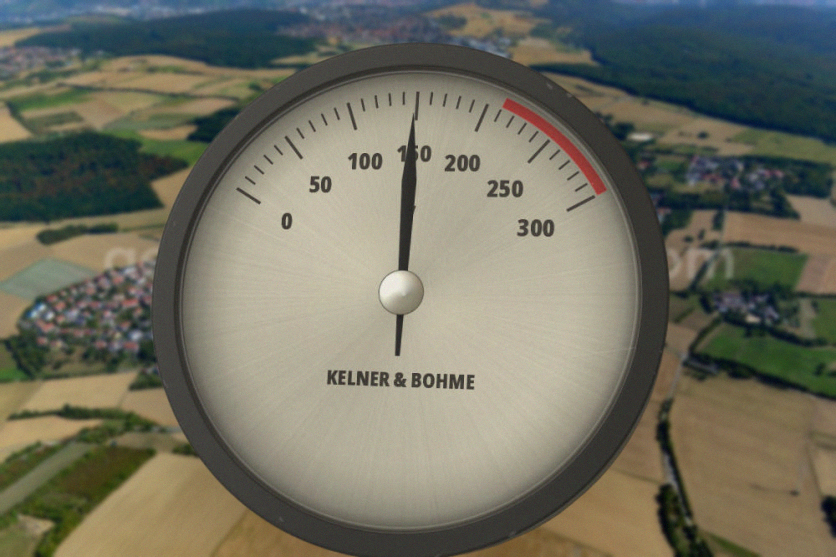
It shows 150 V
